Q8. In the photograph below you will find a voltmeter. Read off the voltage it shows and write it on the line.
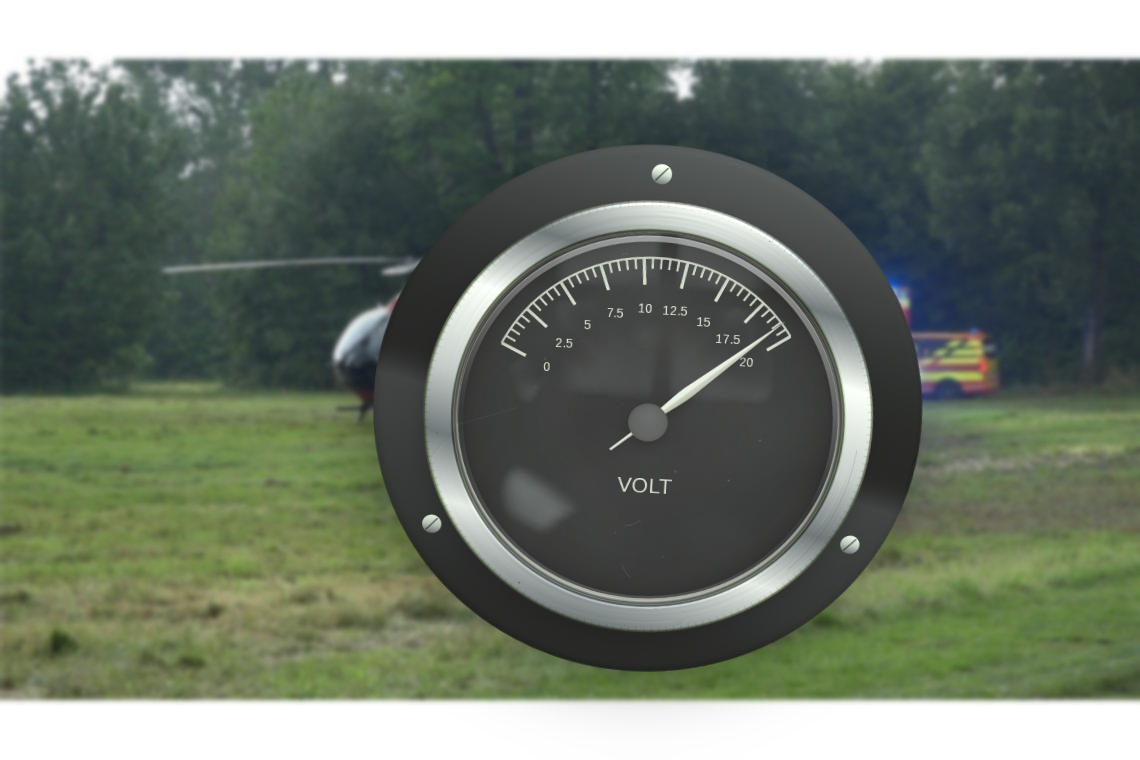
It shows 19 V
